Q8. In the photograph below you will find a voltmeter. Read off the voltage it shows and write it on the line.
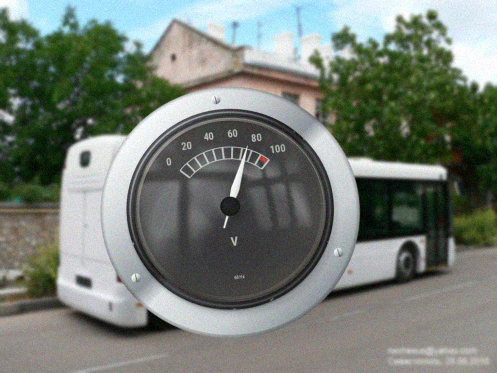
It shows 75 V
